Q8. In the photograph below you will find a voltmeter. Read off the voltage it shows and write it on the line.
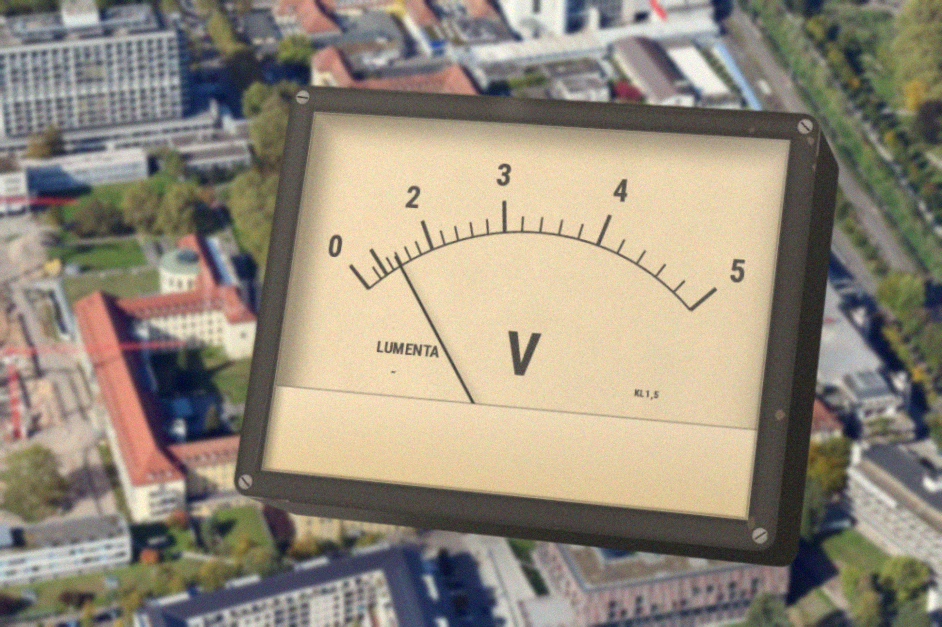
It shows 1.4 V
